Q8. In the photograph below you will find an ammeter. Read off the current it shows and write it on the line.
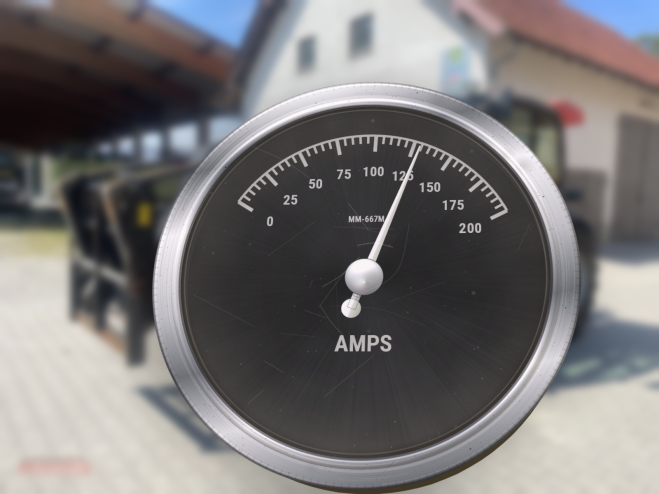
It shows 130 A
